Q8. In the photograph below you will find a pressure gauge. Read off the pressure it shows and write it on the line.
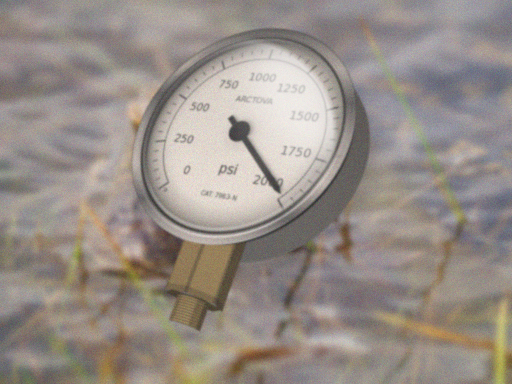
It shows 1975 psi
